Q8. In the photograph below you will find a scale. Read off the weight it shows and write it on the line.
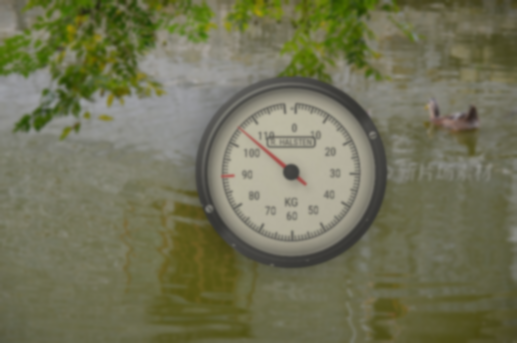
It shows 105 kg
